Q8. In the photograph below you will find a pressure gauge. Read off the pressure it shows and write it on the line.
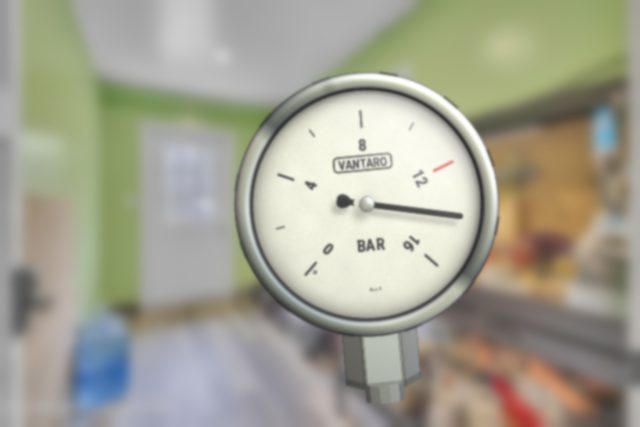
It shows 14 bar
